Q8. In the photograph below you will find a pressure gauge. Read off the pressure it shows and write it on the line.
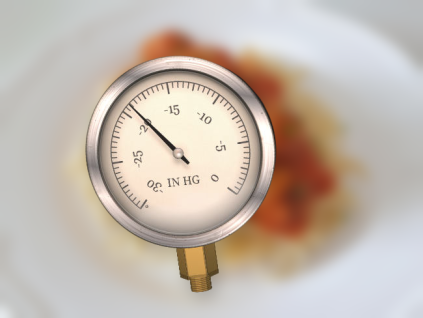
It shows -19 inHg
